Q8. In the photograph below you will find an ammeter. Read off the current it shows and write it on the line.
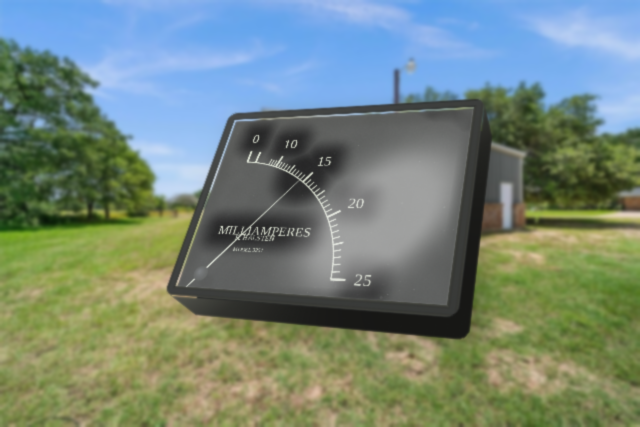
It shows 15 mA
